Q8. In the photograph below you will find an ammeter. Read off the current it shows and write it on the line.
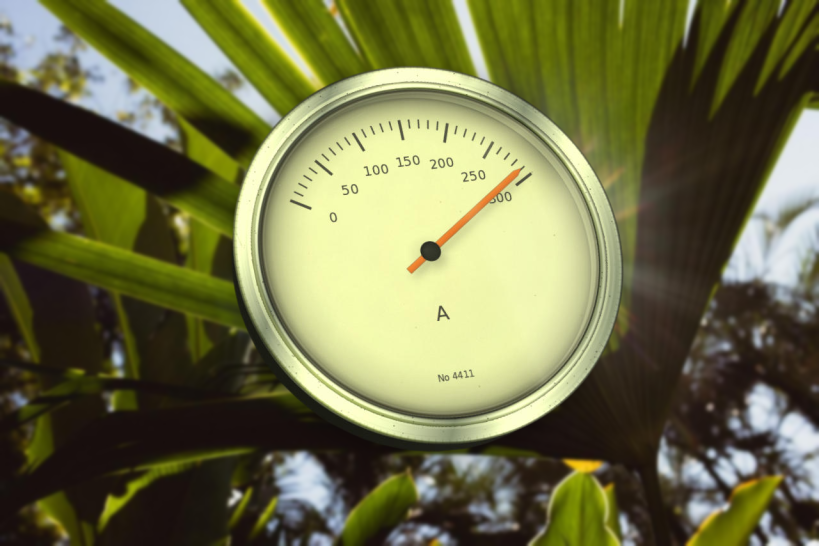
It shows 290 A
